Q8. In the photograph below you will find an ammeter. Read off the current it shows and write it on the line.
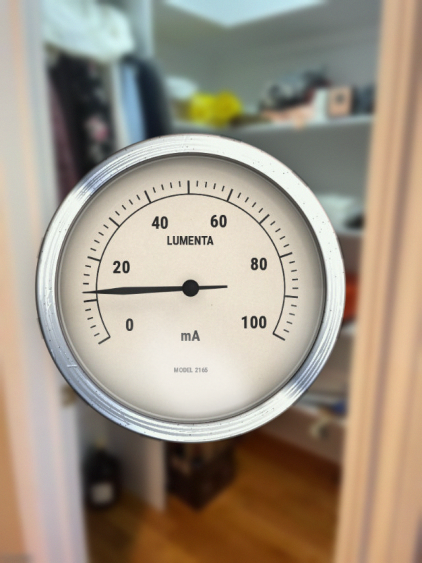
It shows 12 mA
